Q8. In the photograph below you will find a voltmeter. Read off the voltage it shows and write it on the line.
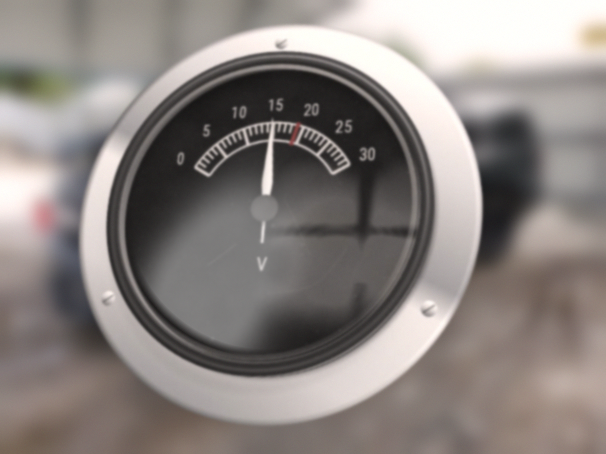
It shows 15 V
